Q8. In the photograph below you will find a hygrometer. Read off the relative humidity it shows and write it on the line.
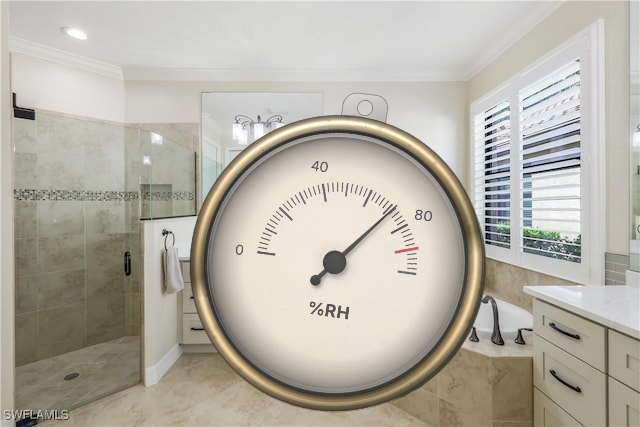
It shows 72 %
